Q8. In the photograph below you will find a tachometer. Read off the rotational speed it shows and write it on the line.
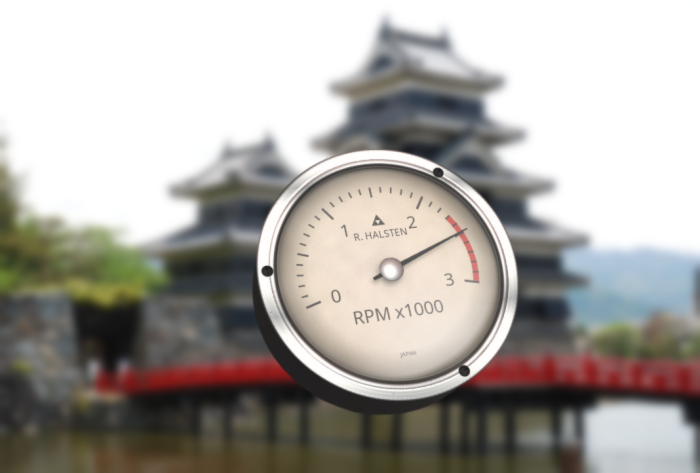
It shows 2500 rpm
